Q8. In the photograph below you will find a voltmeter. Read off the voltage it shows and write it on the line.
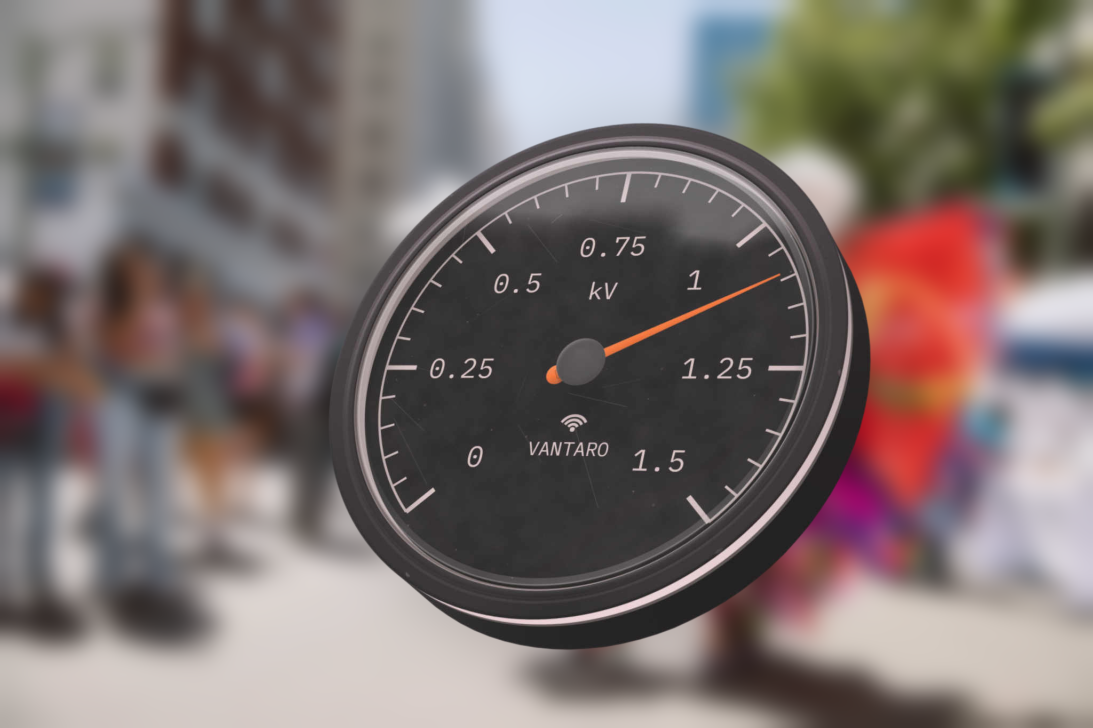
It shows 1.1 kV
